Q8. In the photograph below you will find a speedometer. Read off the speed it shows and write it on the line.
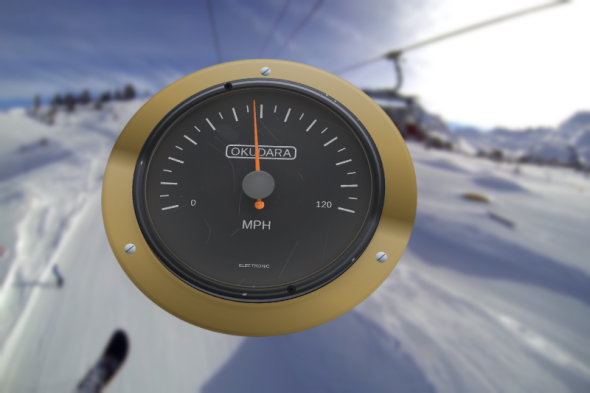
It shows 57.5 mph
